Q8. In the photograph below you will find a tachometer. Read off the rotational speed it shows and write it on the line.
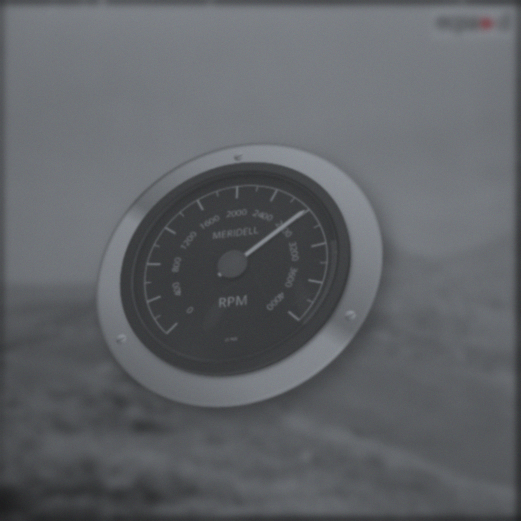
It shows 2800 rpm
